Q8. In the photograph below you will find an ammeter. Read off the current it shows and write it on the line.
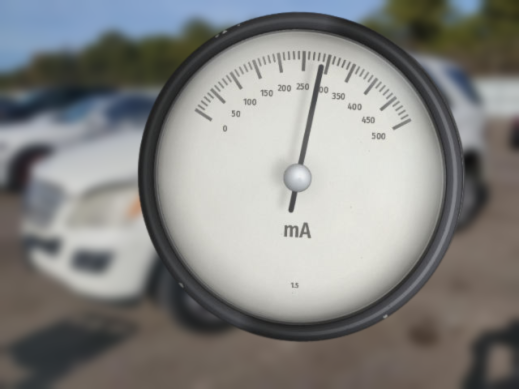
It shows 290 mA
